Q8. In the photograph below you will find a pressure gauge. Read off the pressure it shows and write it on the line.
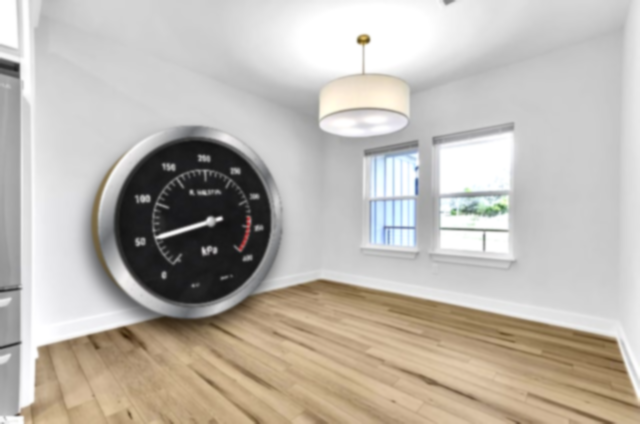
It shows 50 kPa
